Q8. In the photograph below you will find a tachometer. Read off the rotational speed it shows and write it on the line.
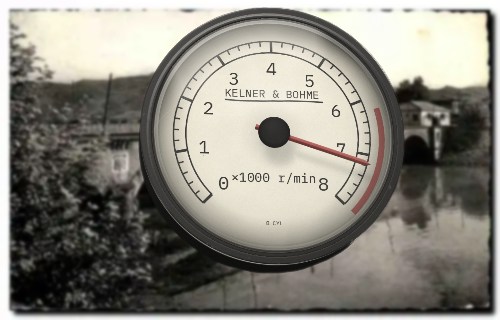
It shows 7200 rpm
